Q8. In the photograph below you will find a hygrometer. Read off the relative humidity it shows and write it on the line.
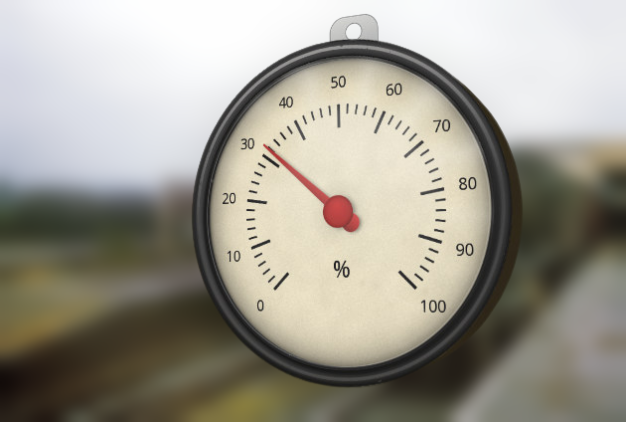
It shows 32 %
